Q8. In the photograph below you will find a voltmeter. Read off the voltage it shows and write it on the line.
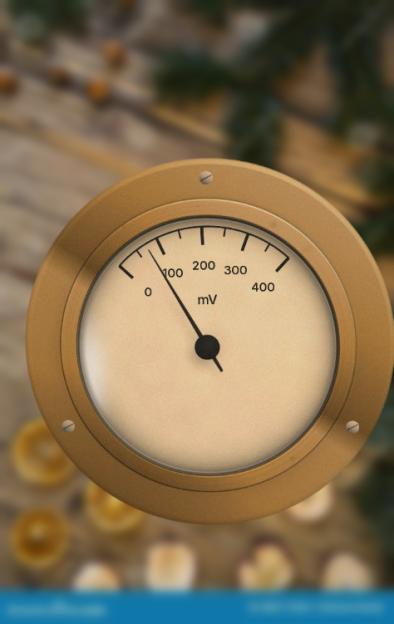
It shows 75 mV
